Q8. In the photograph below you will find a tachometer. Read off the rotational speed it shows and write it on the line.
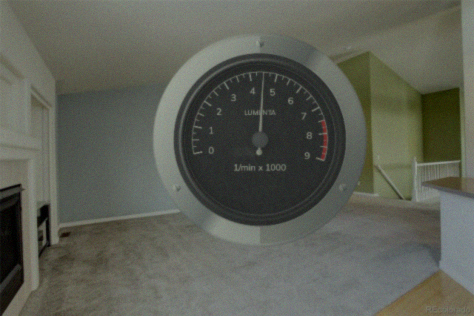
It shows 4500 rpm
